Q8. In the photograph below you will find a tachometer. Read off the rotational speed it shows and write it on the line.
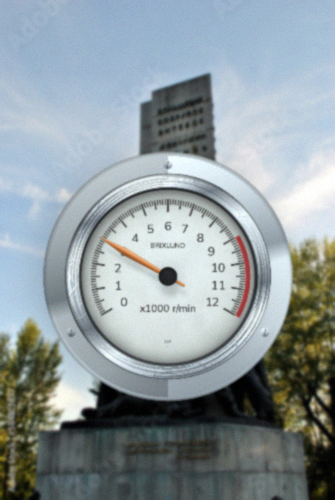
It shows 3000 rpm
